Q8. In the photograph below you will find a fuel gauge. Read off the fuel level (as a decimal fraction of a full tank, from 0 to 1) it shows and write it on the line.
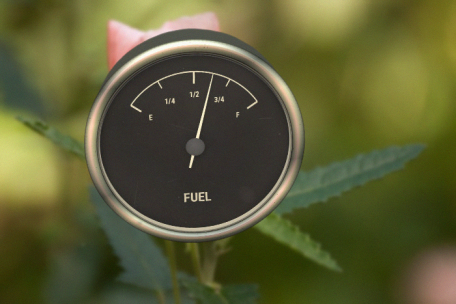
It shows 0.625
